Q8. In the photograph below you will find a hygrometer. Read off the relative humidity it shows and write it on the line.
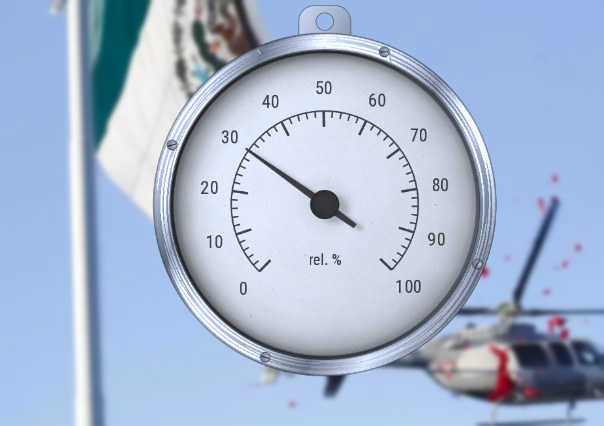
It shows 30 %
